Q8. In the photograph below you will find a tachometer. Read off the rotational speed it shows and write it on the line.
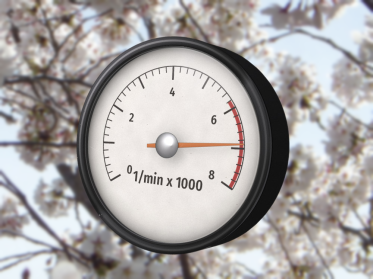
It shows 6900 rpm
